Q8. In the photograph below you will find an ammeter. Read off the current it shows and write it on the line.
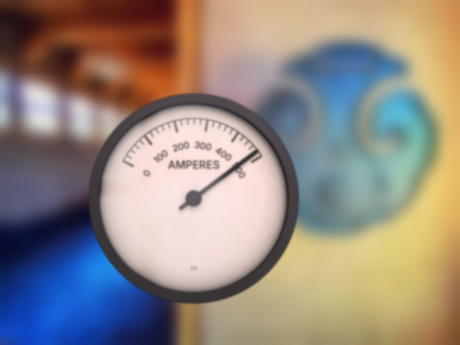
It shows 480 A
